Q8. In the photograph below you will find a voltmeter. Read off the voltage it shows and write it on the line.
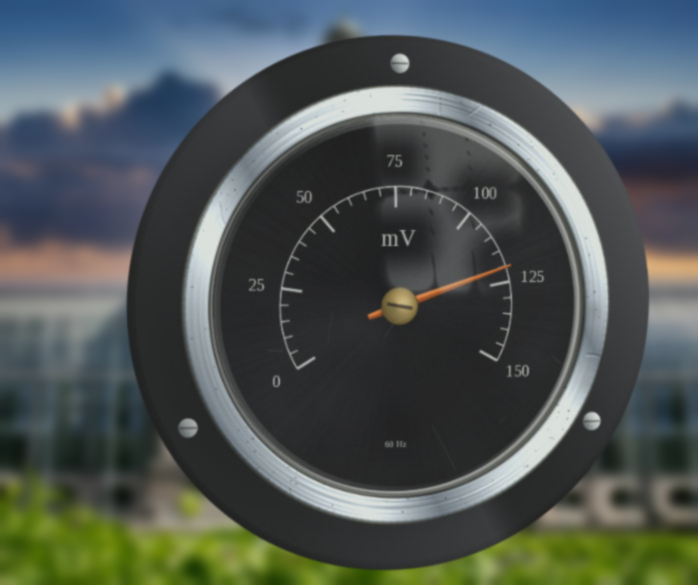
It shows 120 mV
